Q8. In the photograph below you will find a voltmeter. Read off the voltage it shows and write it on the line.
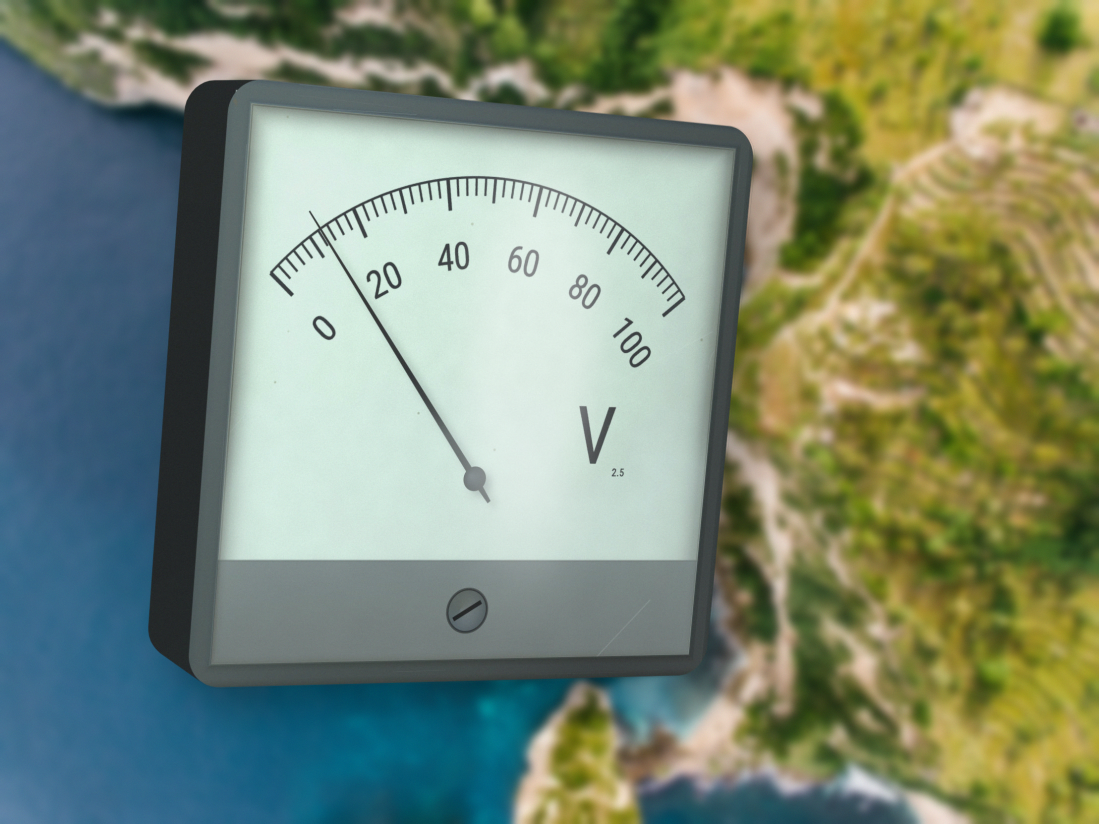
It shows 12 V
